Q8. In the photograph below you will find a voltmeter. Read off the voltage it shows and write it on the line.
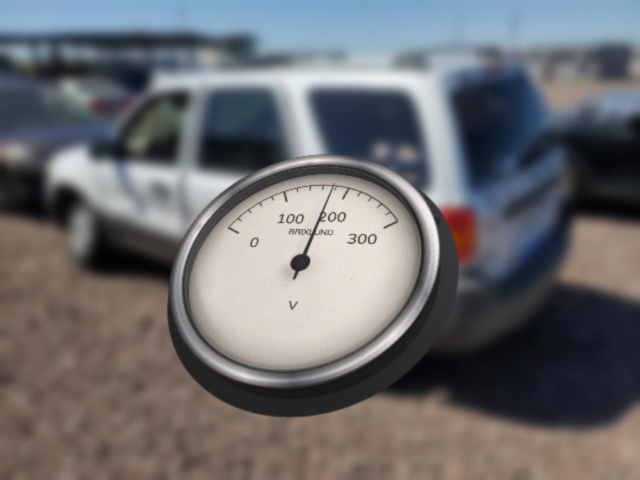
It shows 180 V
